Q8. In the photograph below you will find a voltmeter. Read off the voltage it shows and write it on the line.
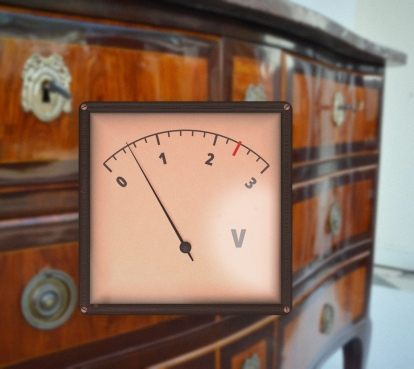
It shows 0.5 V
